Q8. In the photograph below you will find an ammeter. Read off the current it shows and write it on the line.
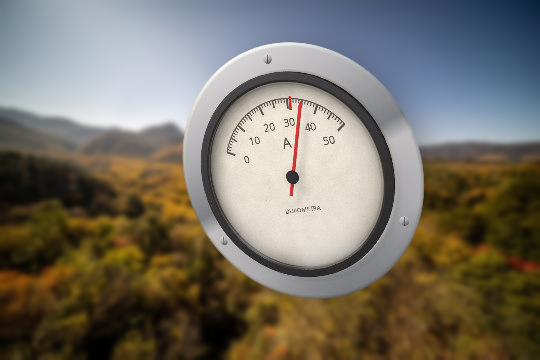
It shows 35 A
